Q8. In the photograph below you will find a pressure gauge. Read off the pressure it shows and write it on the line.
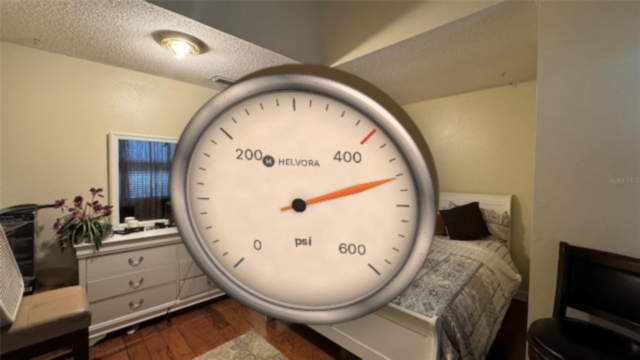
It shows 460 psi
